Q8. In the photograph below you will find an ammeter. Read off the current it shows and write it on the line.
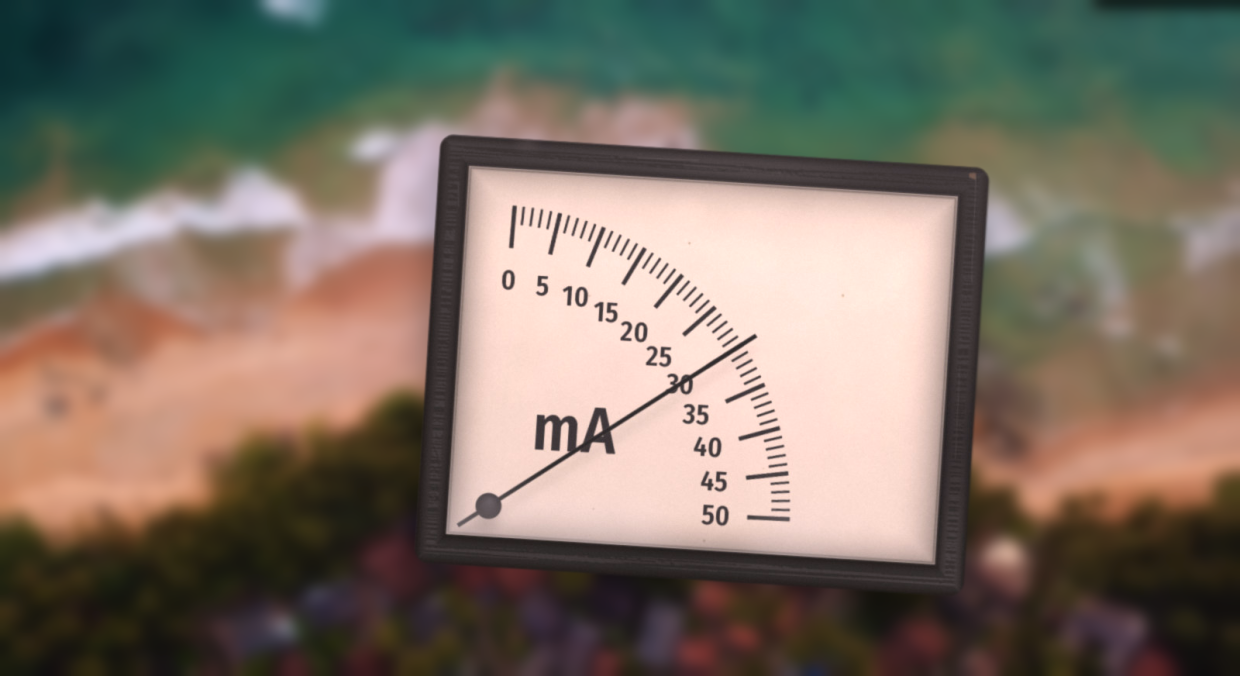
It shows 30 mA
